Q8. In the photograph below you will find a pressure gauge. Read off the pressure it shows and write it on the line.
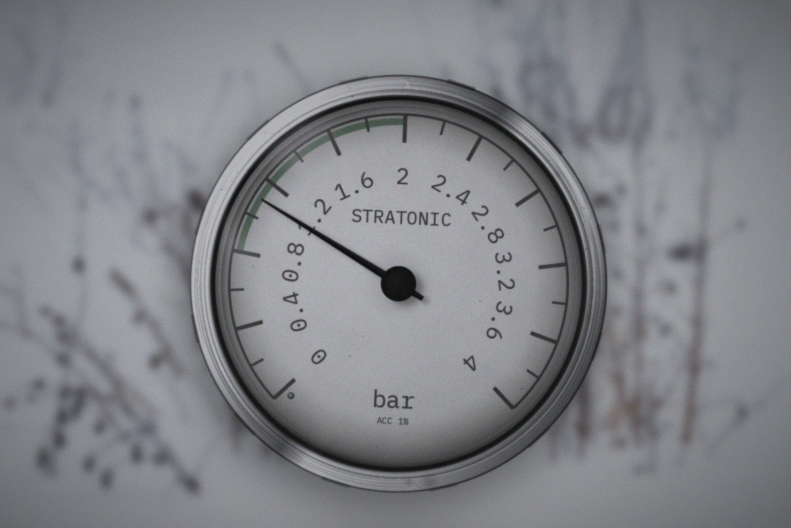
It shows 1.1 bar
